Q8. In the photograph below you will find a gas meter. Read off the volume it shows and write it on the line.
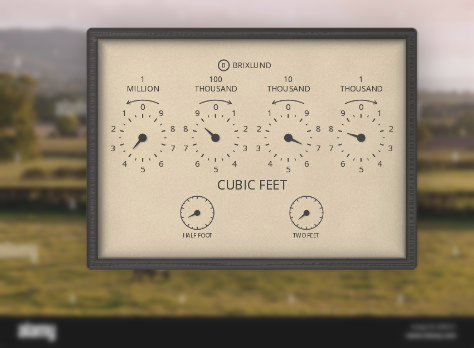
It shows 386800 ft³
